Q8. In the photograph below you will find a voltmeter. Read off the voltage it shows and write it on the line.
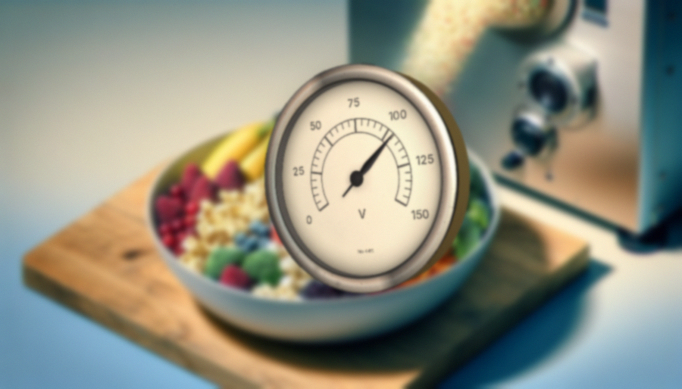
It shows 105 V
